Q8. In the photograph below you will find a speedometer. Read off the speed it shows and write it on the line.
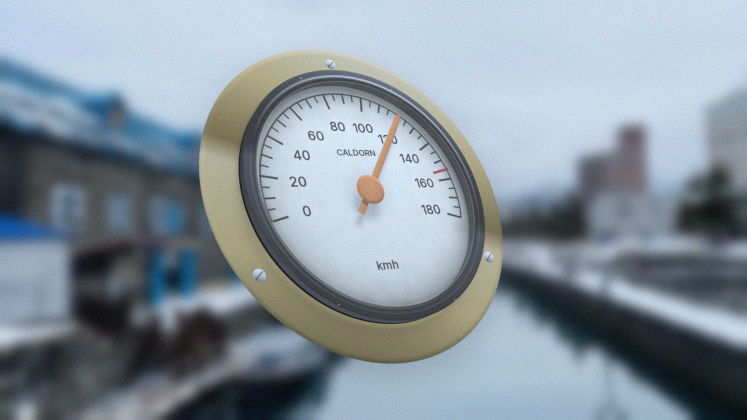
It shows 120 km/h
